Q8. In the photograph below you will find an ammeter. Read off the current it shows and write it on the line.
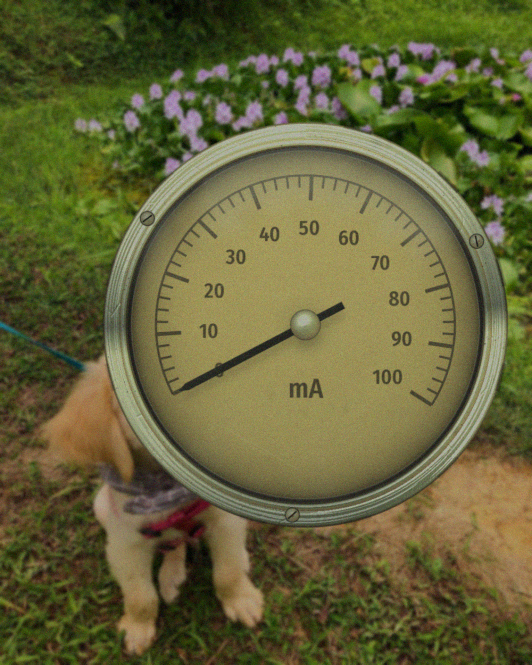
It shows 0 mA
